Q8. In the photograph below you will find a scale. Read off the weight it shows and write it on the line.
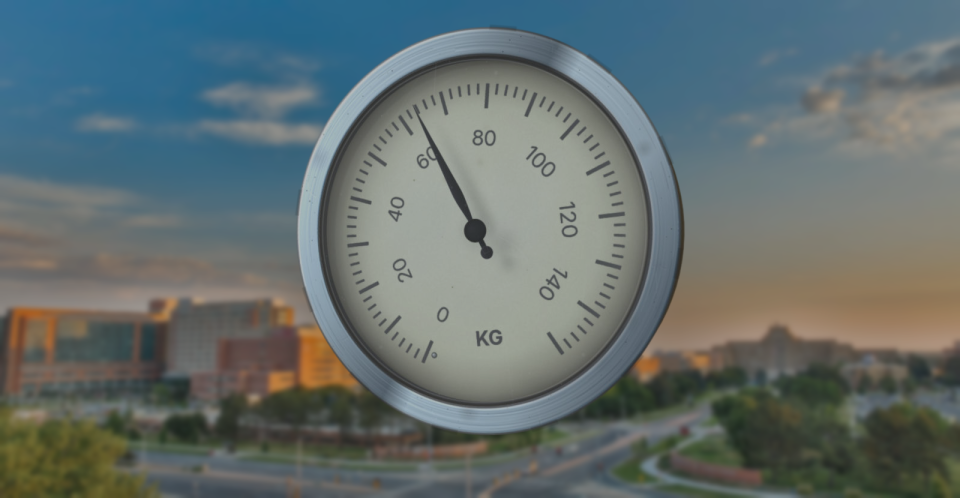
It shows 64 kg
